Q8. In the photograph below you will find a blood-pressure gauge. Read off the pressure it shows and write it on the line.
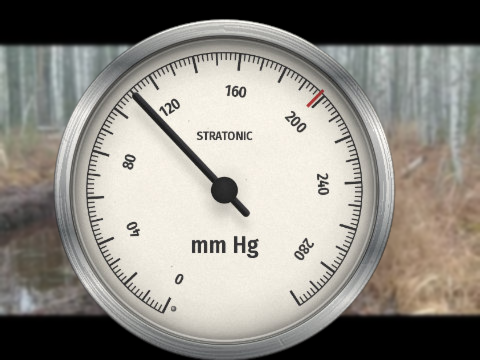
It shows 110 mmHg
